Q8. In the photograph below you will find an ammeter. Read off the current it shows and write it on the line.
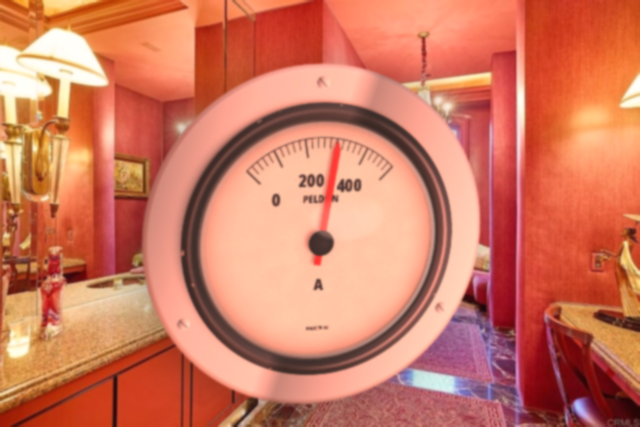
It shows 300 A
